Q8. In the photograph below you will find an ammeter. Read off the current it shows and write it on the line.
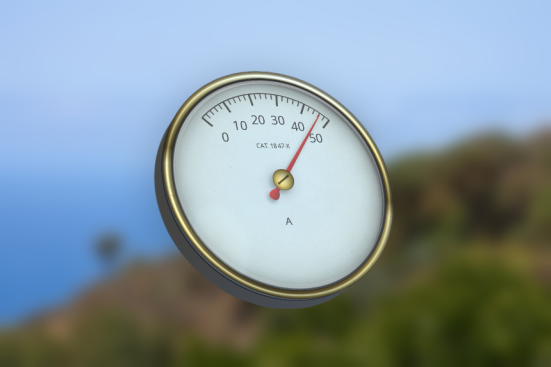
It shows 46 A
